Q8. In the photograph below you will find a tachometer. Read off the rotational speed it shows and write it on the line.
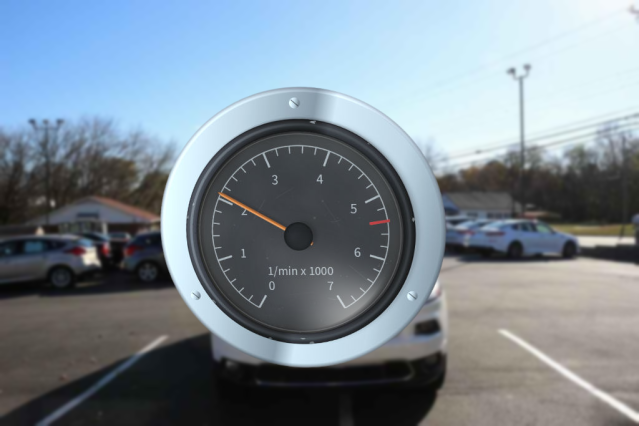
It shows 2100 rpm
